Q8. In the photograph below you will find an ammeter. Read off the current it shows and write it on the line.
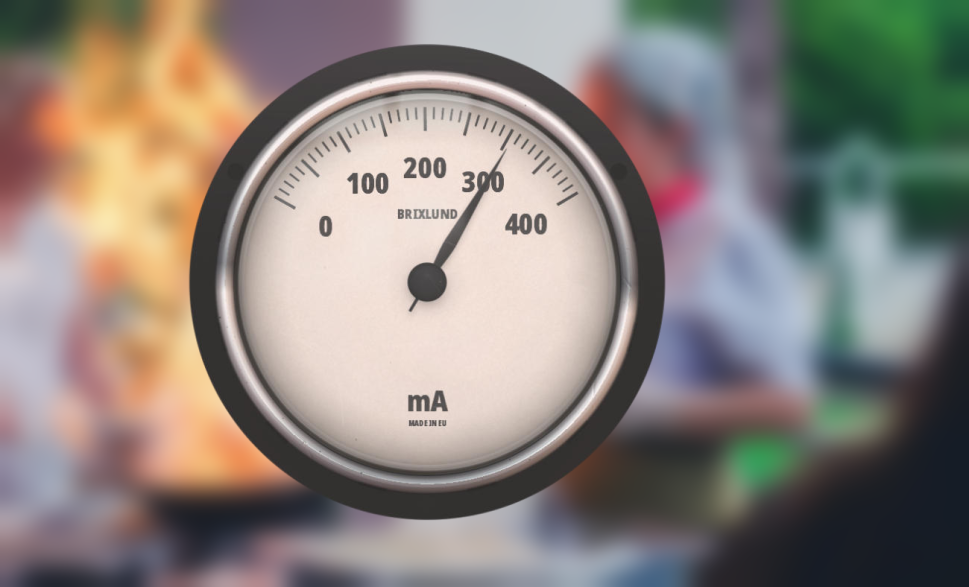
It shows 305 mA
